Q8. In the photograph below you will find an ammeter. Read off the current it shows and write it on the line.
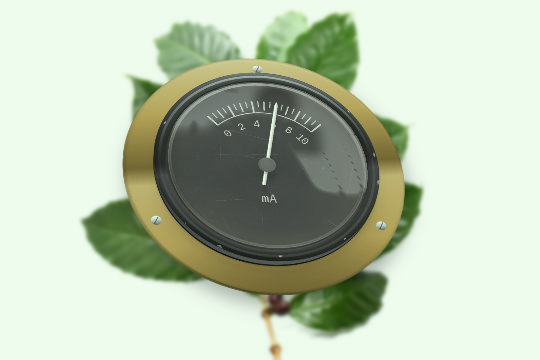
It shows 6 mA
